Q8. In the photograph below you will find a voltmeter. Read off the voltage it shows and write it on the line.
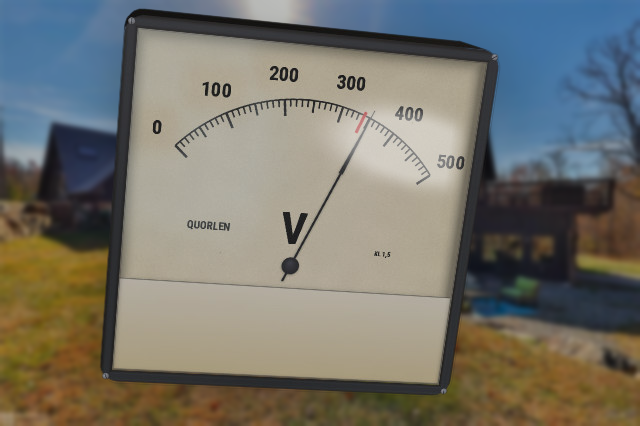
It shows 350 V
